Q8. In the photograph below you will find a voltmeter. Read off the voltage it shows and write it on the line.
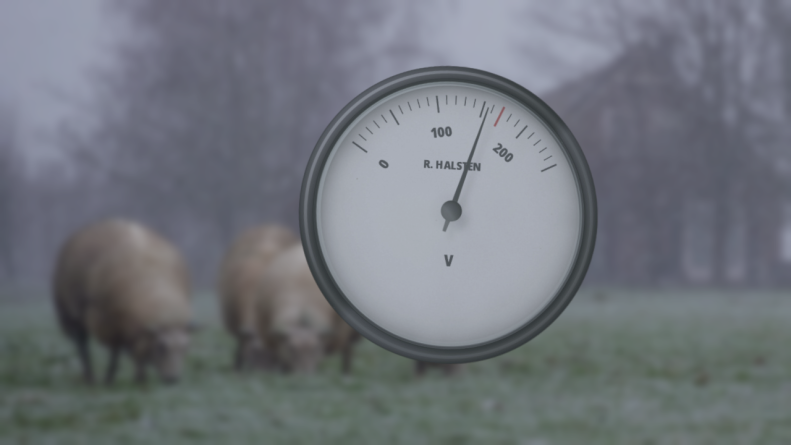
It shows 155 V
